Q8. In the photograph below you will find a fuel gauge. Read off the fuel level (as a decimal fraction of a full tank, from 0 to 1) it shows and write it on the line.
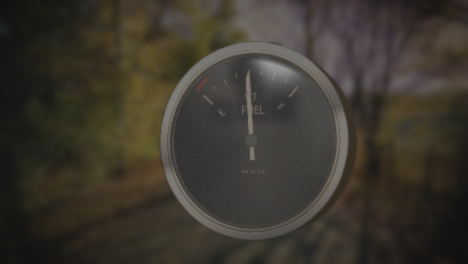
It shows 0.5
